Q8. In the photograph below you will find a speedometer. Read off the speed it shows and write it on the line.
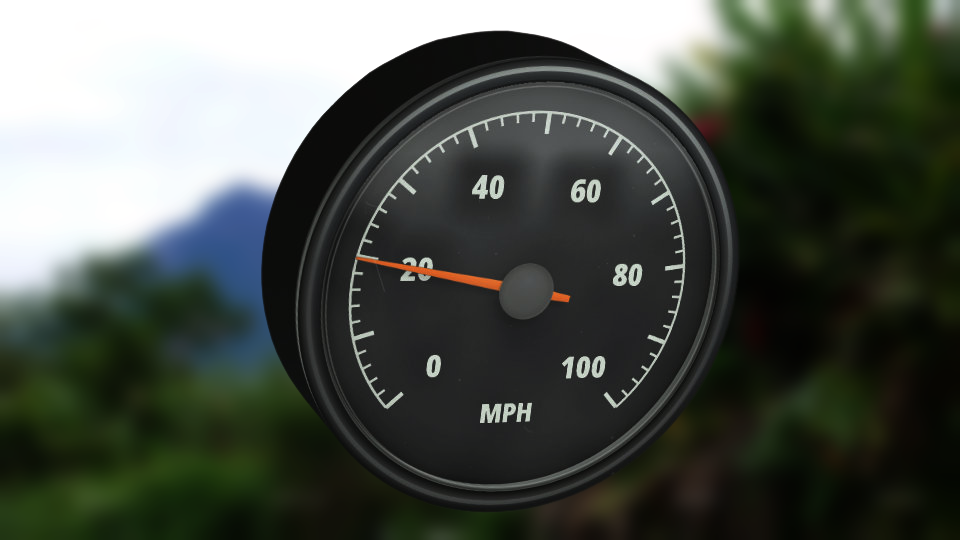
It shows 20 mph
